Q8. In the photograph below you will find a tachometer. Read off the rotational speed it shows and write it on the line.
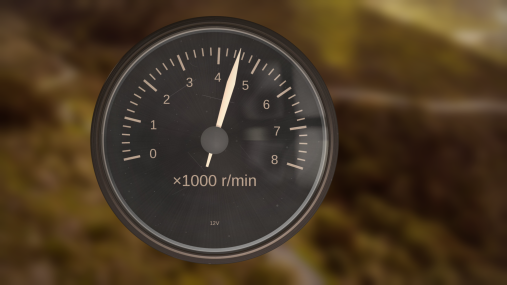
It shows 4500 rpm
